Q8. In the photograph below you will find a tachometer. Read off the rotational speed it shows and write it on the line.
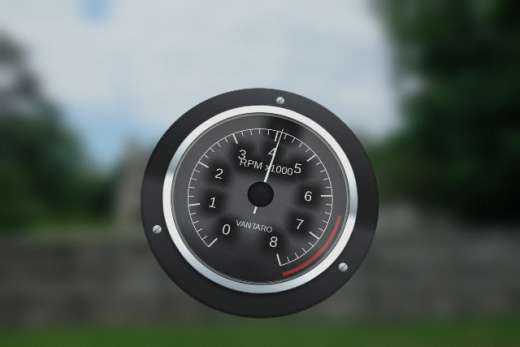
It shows 4100 rpm
